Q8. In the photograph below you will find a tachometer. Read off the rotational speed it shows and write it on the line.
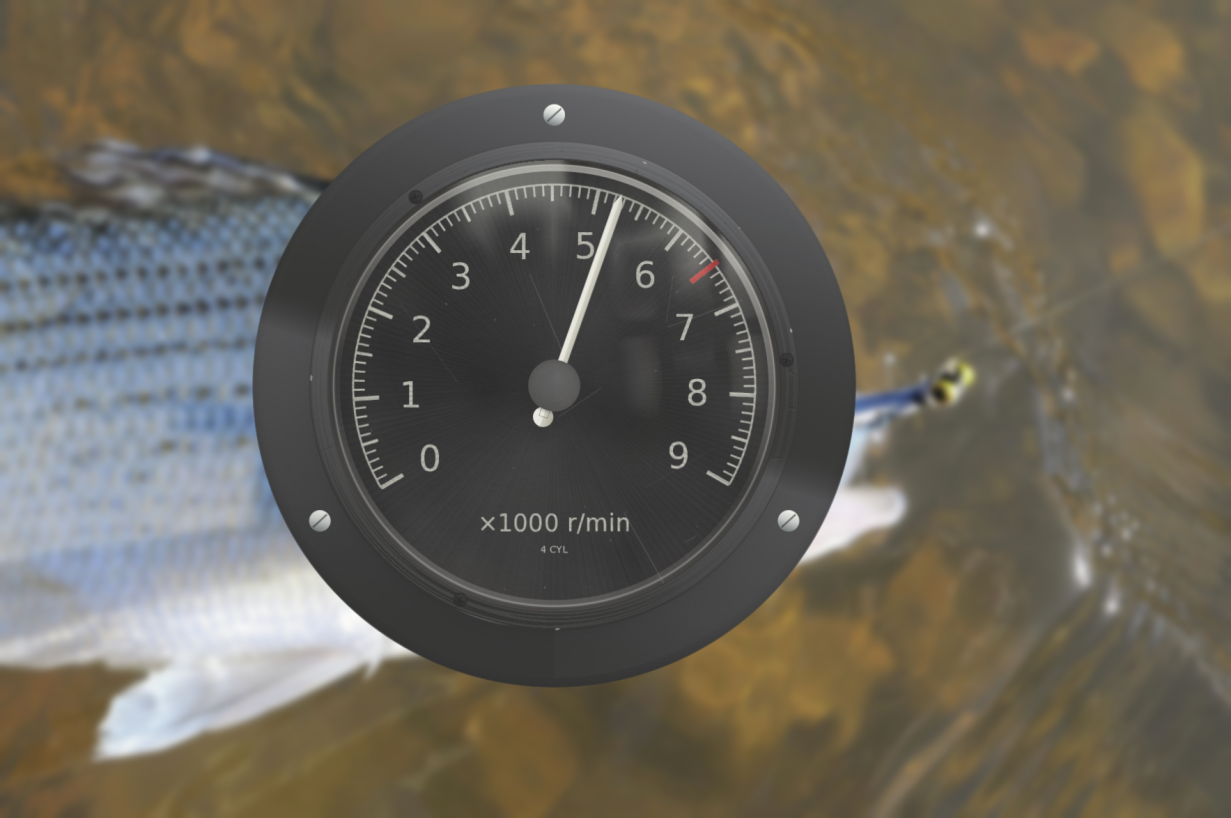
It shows 5250 rpm
